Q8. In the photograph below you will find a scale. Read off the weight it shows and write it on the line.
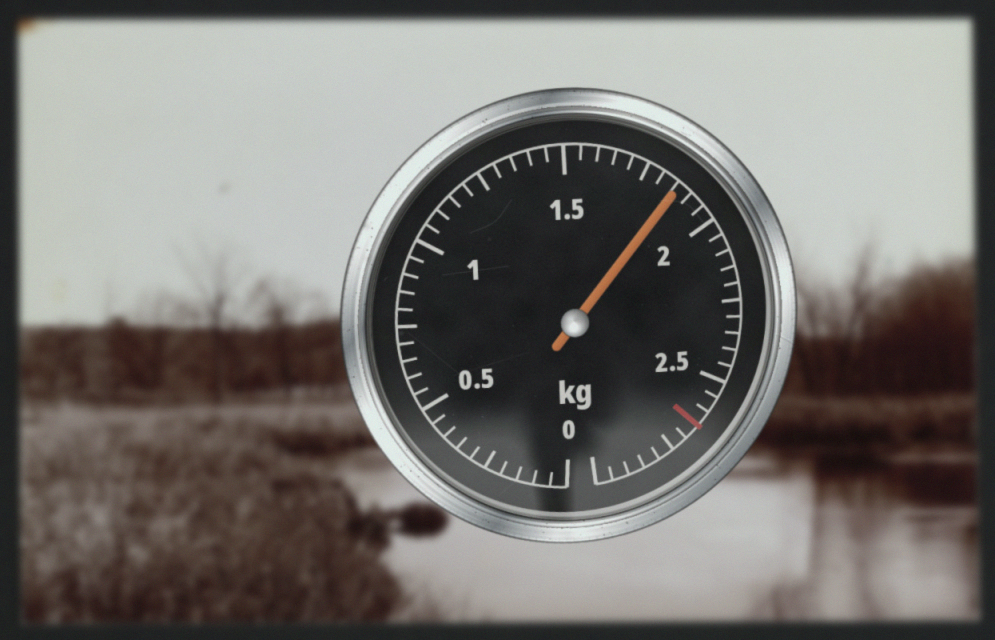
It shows 1.85 kg
